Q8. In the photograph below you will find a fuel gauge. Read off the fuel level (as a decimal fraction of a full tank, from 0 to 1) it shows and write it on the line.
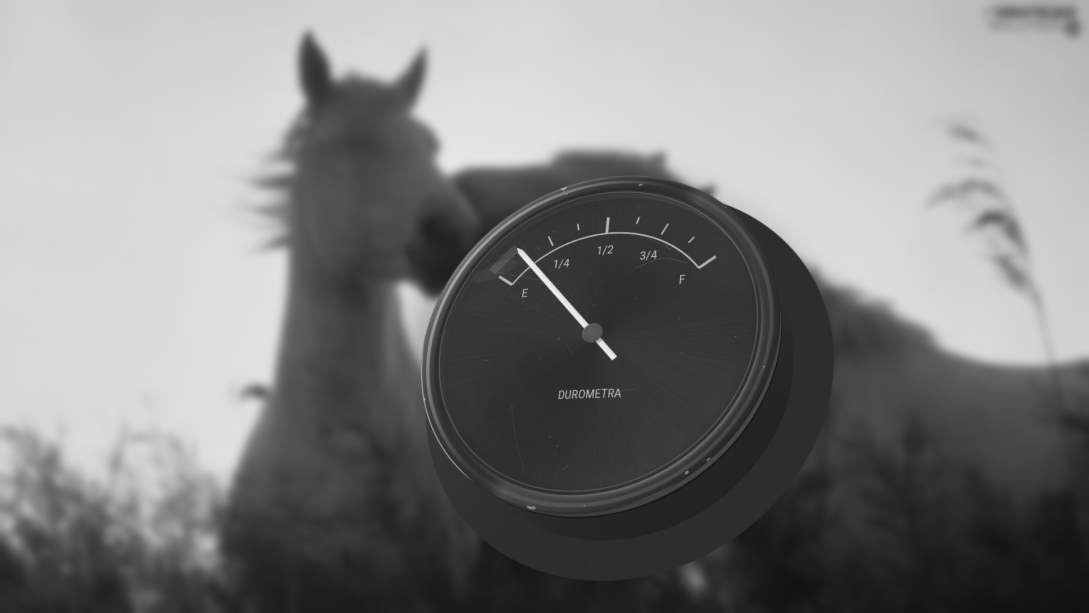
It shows 0.125
